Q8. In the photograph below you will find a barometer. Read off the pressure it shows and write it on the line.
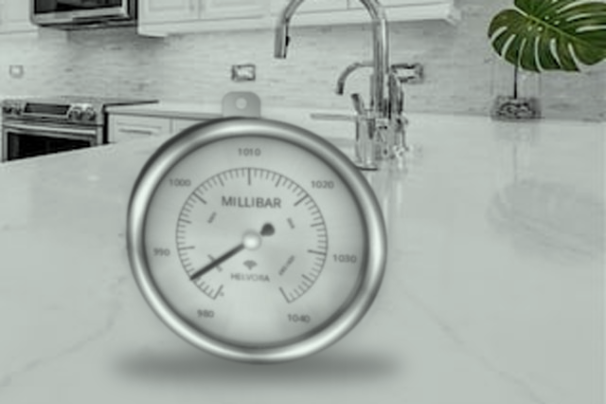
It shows 985 mbar
